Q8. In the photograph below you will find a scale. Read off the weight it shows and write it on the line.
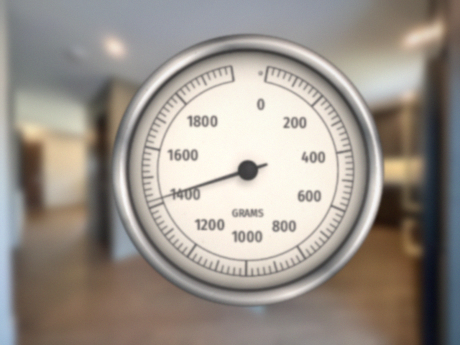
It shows 1420 g
